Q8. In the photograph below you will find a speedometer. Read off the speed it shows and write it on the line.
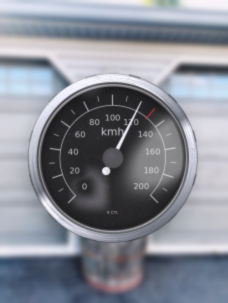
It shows 120 km/h
